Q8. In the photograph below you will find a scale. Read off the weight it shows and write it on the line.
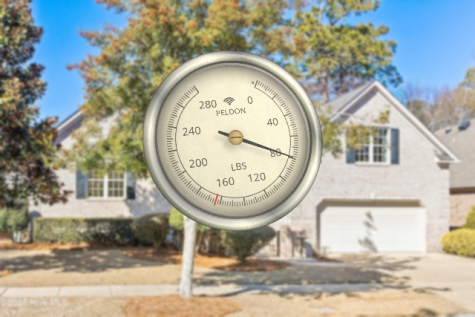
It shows 80 lb
